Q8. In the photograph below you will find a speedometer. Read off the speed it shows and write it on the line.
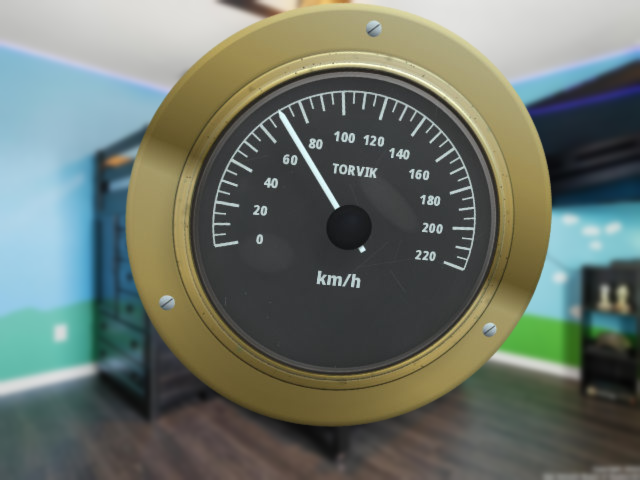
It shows 70 km/h
